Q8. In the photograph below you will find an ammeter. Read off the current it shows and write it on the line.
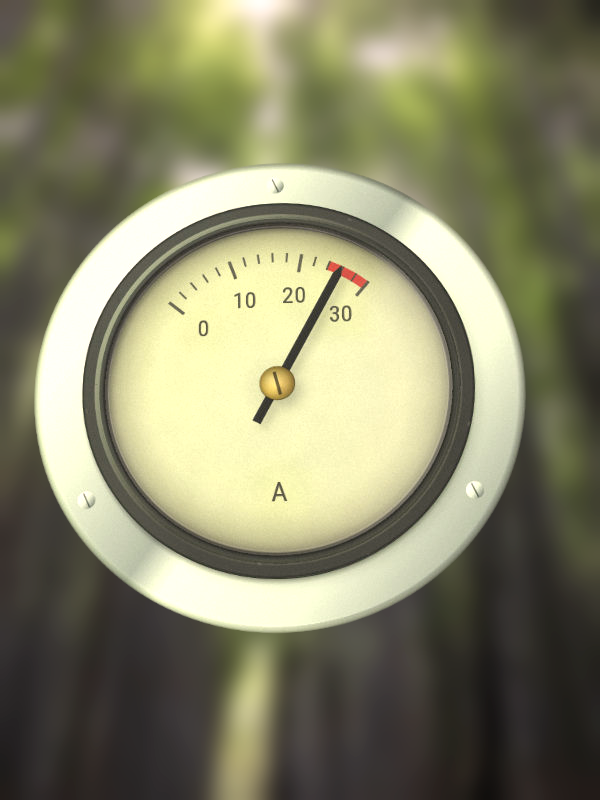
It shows 26 A
